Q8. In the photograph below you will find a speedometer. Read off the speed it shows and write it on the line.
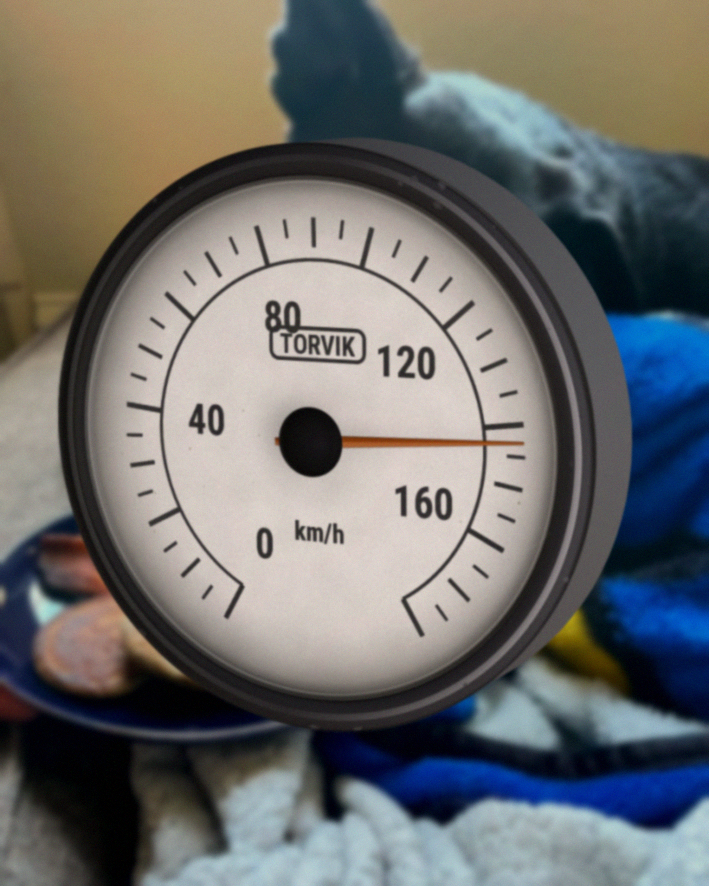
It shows 142.5 km/h
